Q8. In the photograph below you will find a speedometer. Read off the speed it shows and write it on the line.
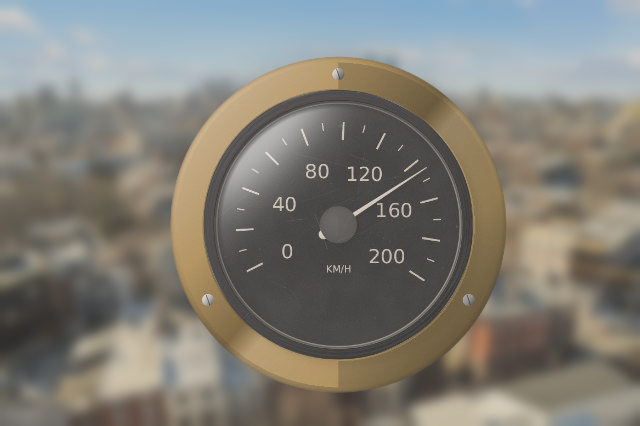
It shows 145 km/h
